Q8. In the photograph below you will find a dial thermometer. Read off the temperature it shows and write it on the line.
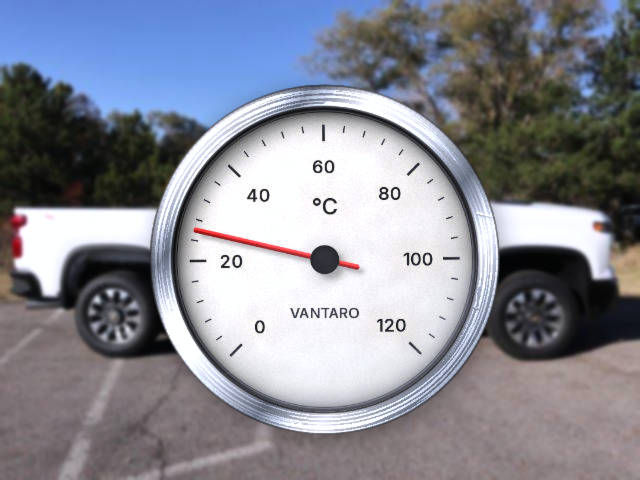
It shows 26 °C
